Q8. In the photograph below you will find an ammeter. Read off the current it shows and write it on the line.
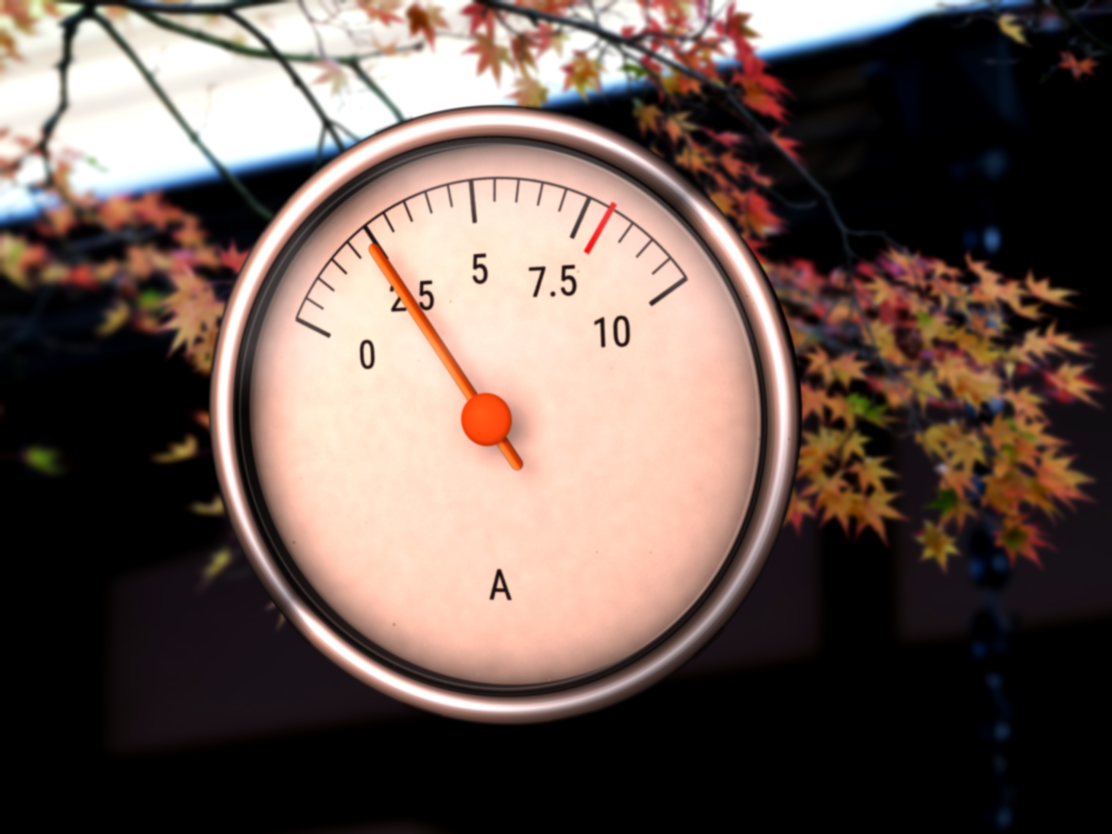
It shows 2.5 A
